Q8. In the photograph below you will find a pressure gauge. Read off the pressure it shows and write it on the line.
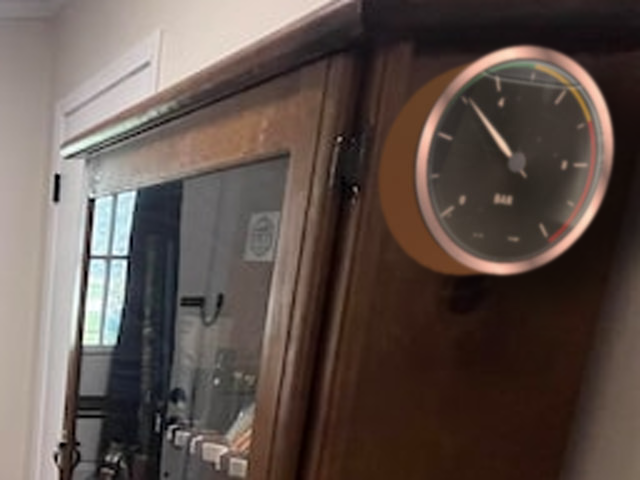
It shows 3 bar
